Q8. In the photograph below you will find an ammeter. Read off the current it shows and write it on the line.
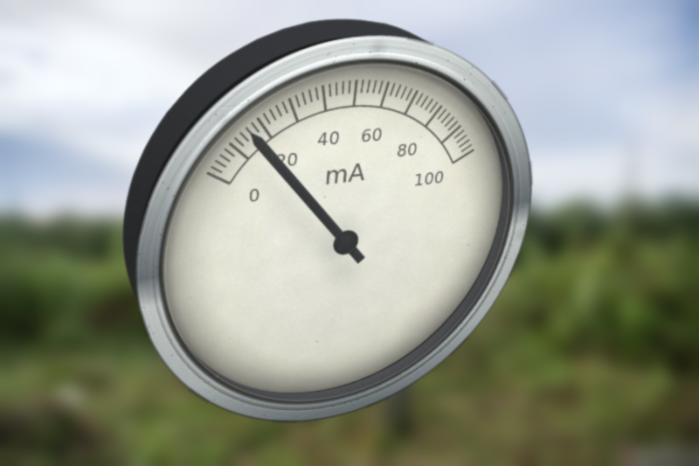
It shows 16 mA
